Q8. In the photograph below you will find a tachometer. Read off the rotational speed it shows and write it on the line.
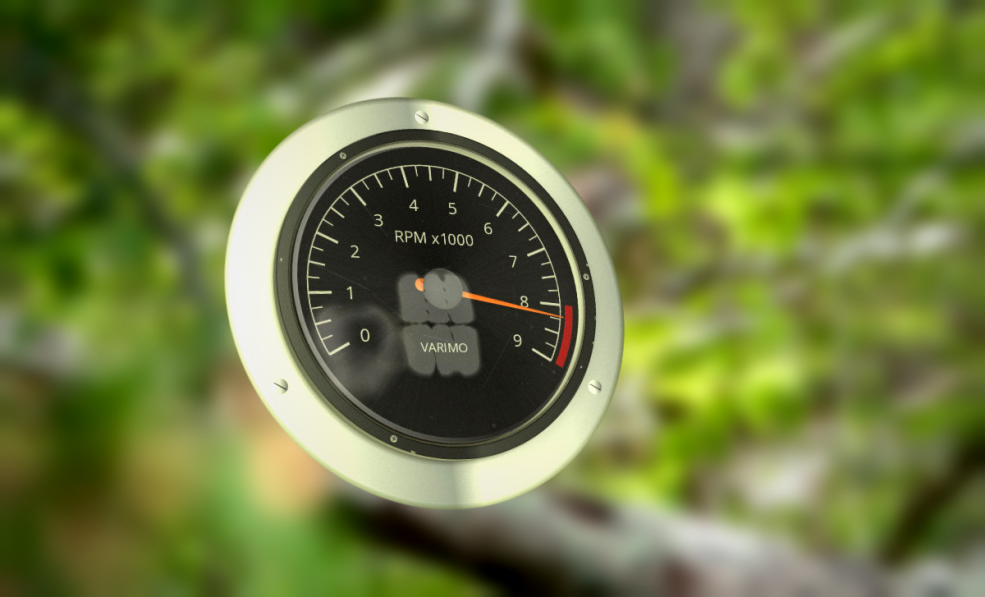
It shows 8250 rpm
